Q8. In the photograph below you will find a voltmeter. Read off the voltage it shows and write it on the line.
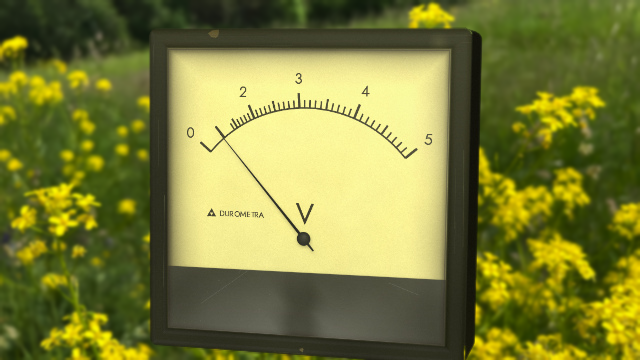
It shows 1 V
